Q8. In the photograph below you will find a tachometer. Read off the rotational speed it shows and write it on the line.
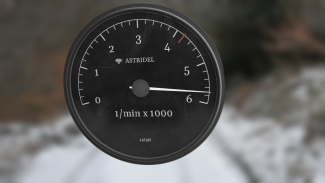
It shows 5700 rpm
